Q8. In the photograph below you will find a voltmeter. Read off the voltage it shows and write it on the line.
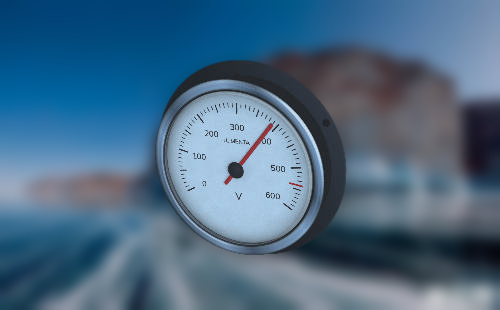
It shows 390 V
